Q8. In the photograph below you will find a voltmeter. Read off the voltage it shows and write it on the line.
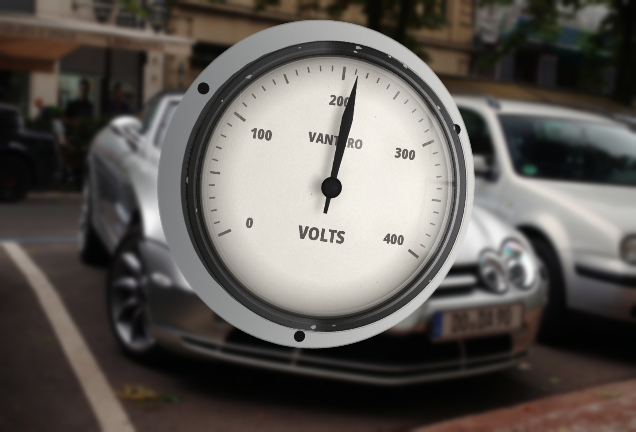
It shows 210 V
